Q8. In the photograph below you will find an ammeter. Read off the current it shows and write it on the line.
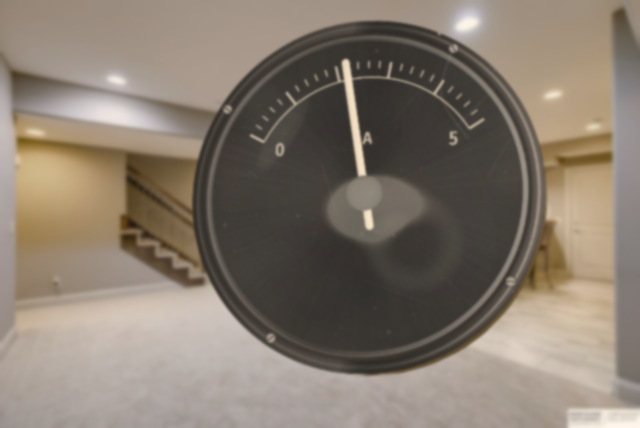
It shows 2.2 A
